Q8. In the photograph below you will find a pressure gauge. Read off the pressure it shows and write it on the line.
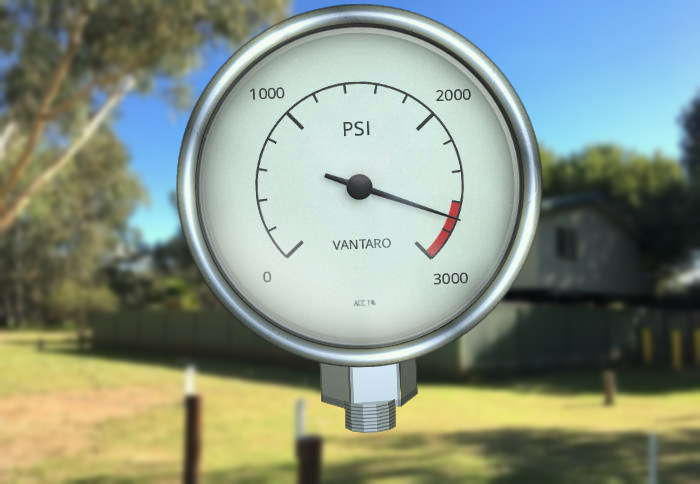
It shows 2700 psi
